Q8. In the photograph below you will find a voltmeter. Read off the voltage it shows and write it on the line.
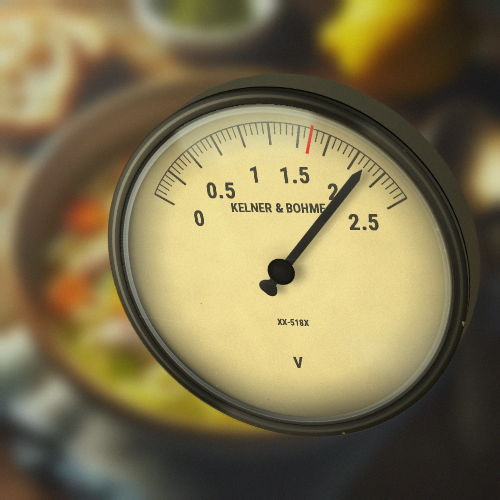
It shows 2.1 V
